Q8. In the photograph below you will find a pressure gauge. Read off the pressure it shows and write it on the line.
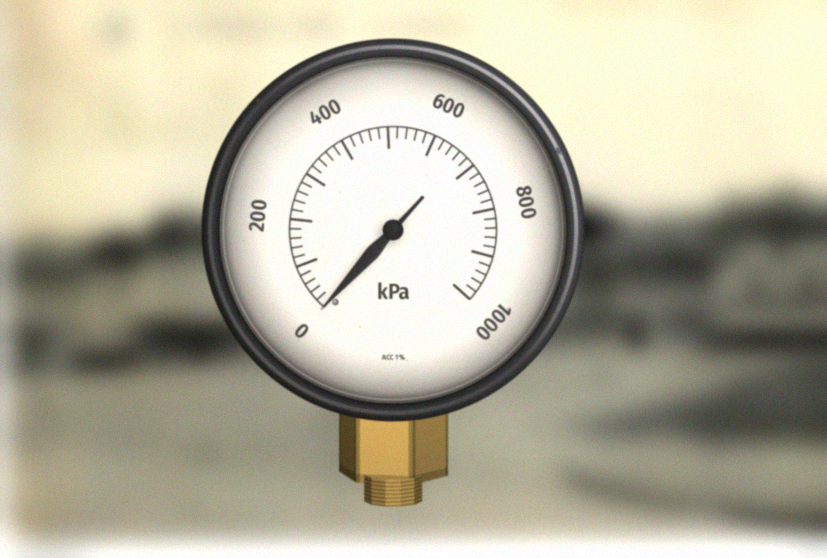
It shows 0 kPa
